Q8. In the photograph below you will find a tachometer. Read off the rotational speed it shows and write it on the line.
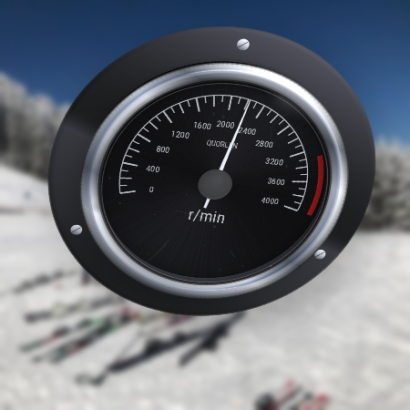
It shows 2200 rpm
